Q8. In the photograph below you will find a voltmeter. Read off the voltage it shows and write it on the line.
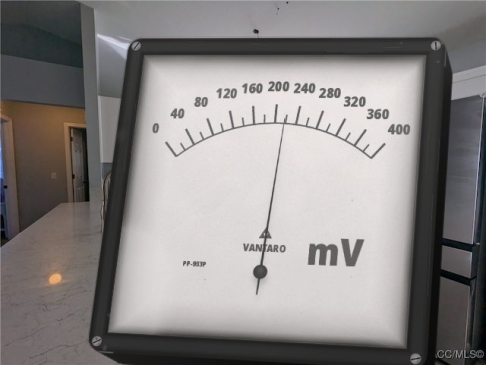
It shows 220 mV
